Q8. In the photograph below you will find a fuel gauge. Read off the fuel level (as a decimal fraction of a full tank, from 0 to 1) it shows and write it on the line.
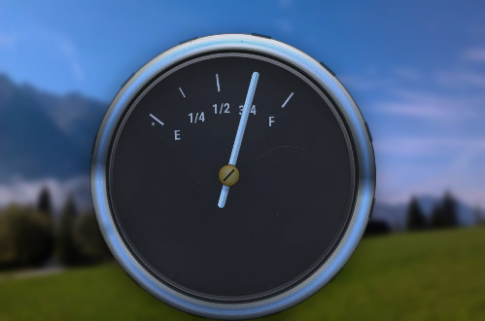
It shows 0.75
